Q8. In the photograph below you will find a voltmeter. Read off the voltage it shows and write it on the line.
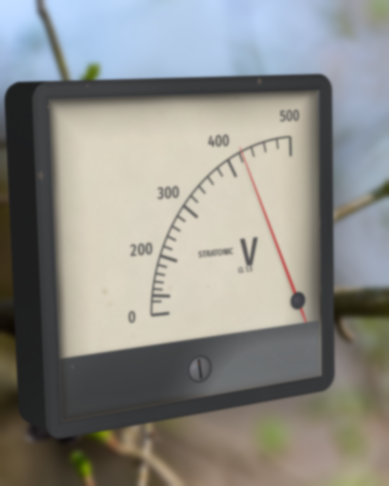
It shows 420 V
